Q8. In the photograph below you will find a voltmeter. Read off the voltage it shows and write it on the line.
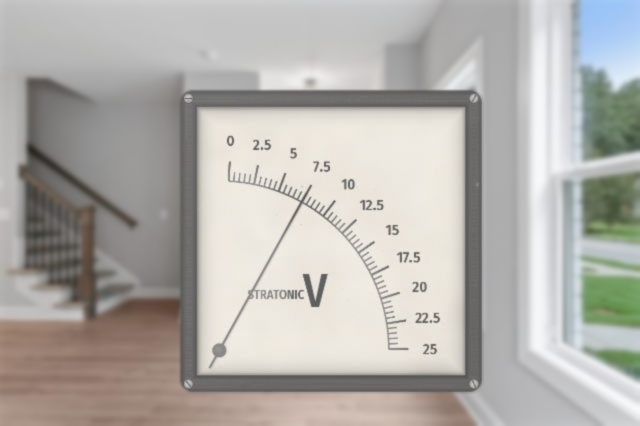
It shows 7.5 V
